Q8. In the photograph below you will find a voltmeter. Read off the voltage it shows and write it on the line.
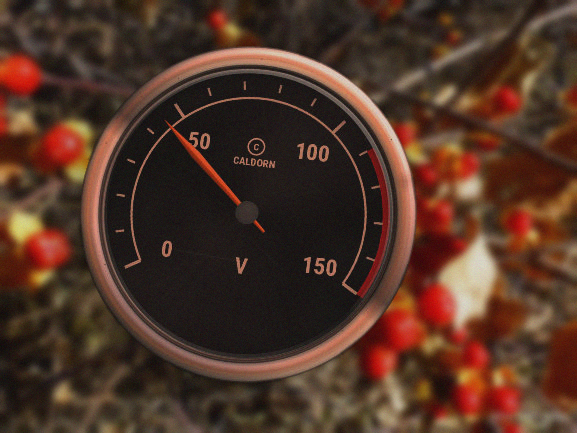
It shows 45 V
